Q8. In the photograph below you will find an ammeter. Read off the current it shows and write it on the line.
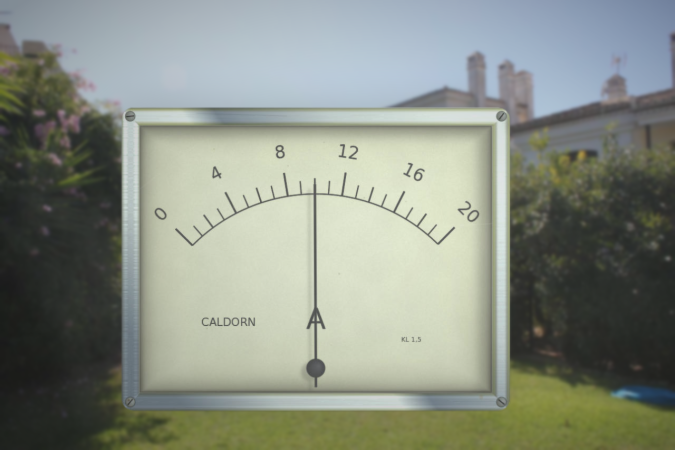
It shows 10 A
